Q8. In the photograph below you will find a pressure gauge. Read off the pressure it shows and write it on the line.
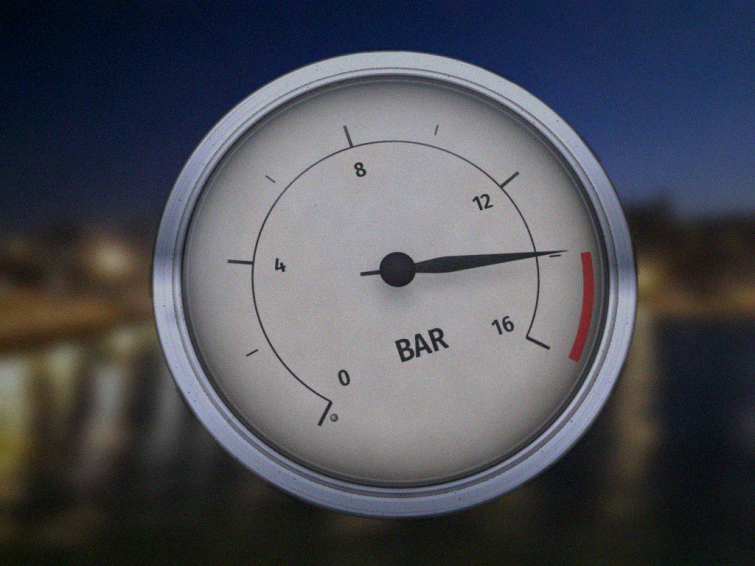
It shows 14 bar
